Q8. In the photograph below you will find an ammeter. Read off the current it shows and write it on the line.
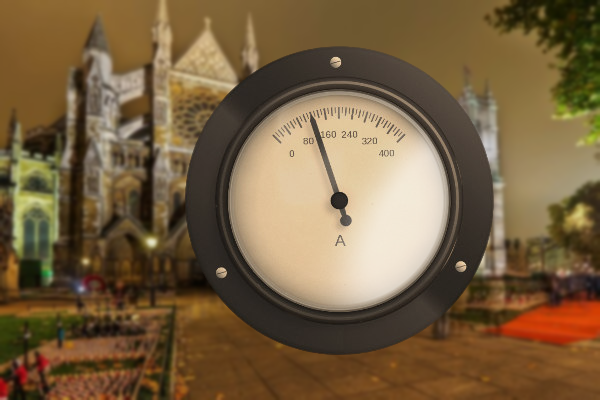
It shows 120 A
